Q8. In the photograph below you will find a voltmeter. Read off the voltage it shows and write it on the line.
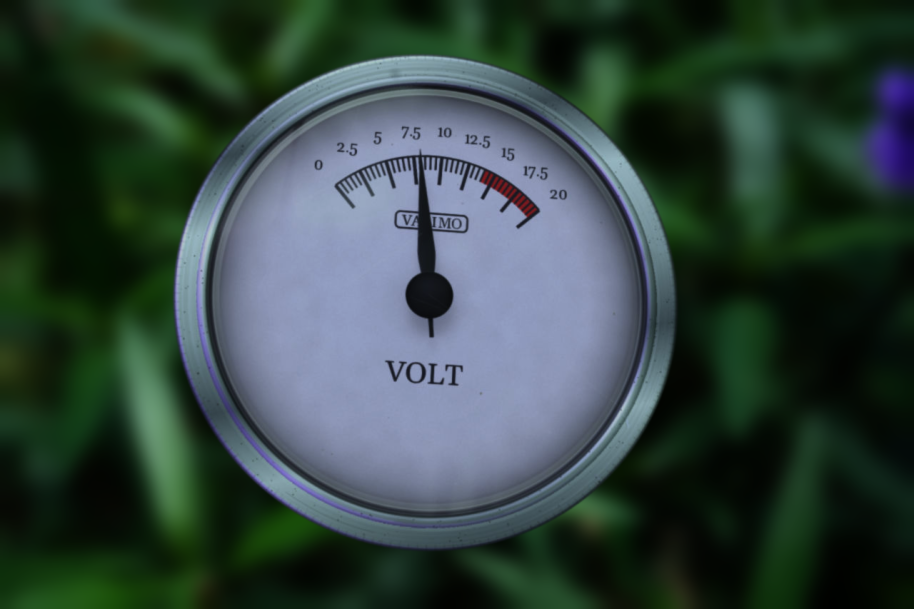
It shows 8 V
